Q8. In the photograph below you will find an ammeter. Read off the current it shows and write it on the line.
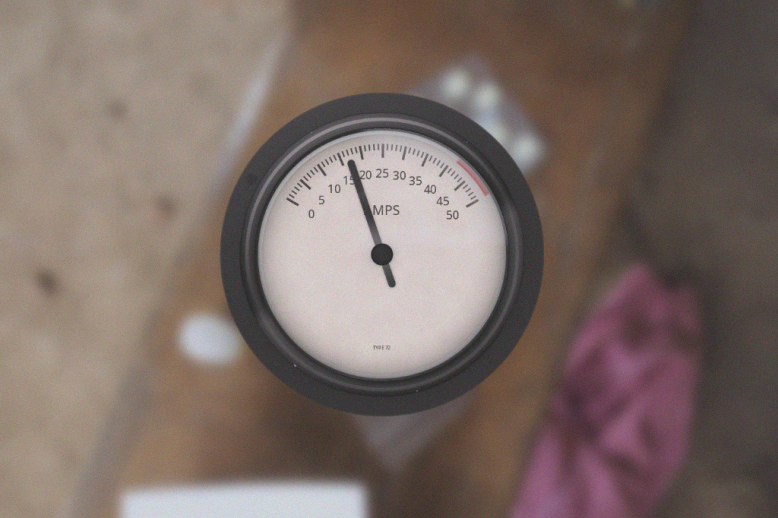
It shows 17 A
